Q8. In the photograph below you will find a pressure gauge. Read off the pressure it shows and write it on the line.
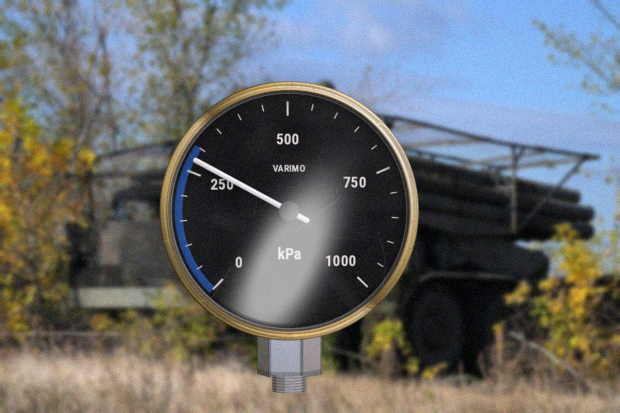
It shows 275 kPa
